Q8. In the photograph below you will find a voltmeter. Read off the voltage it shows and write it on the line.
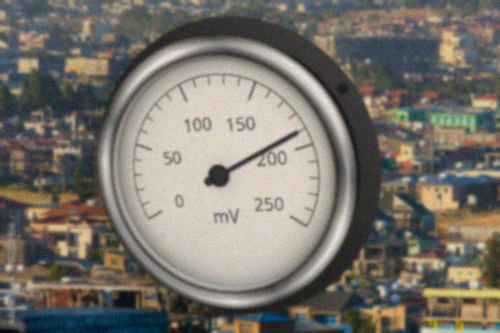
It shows 190 mV
